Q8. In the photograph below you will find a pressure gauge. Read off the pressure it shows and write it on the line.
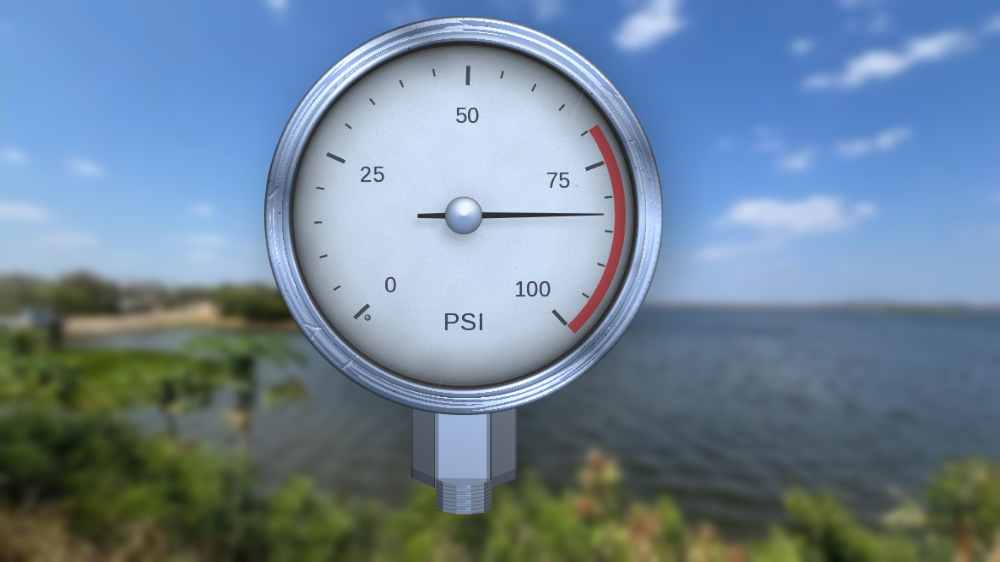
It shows 82.5 psi
